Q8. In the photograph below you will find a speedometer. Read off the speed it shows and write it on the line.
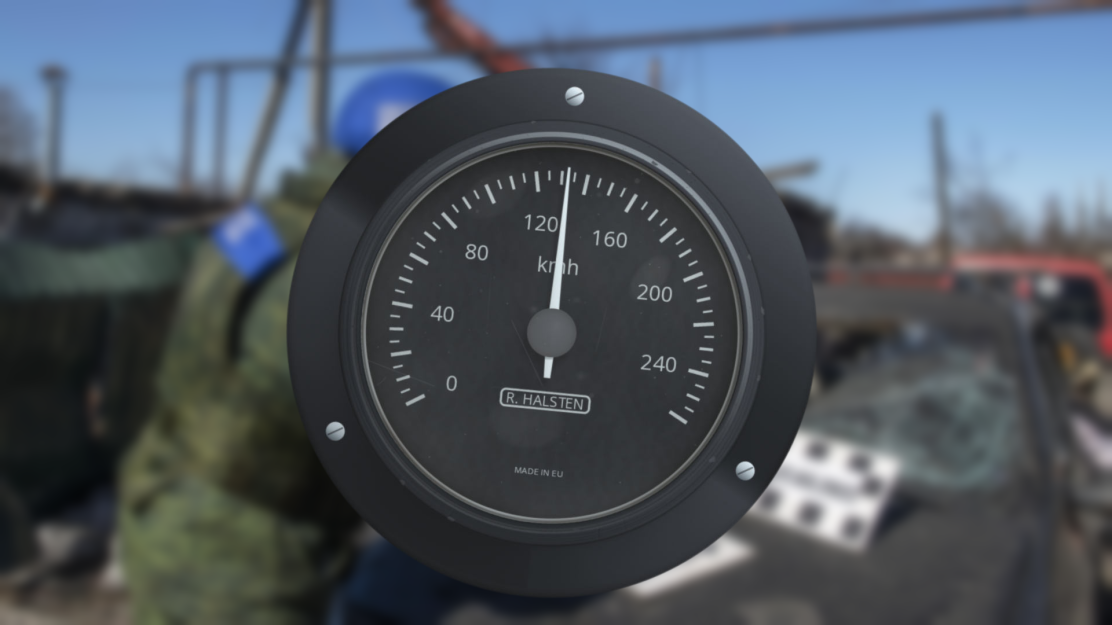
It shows 132.5 km/h
